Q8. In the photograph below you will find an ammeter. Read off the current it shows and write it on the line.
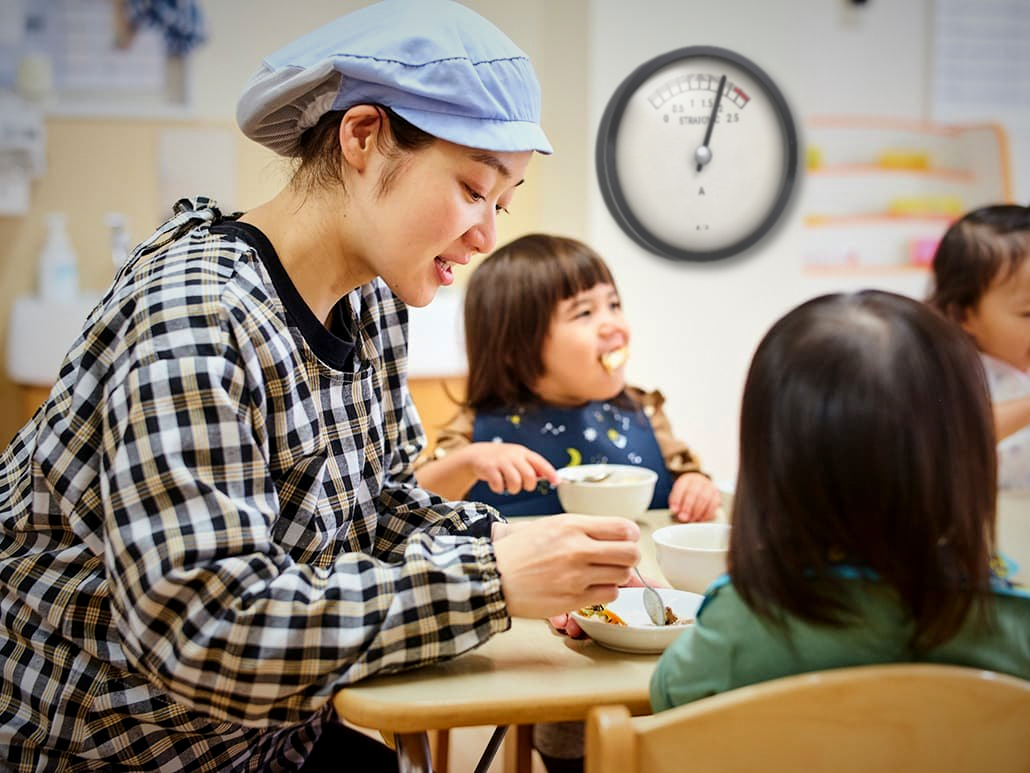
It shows 1.75 A
